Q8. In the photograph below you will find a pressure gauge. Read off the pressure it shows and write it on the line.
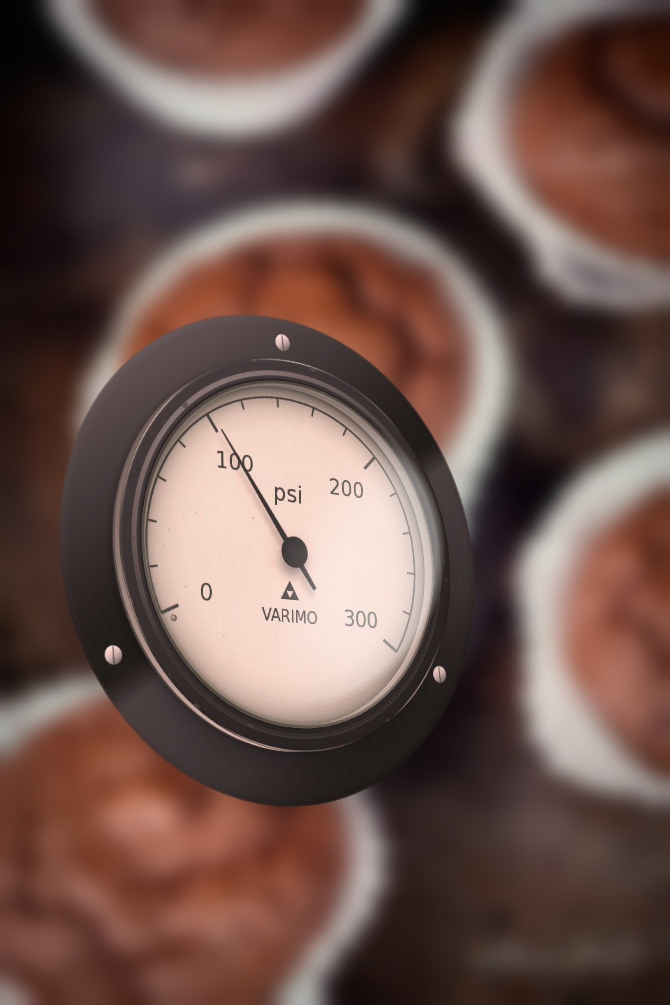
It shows 100 psi
